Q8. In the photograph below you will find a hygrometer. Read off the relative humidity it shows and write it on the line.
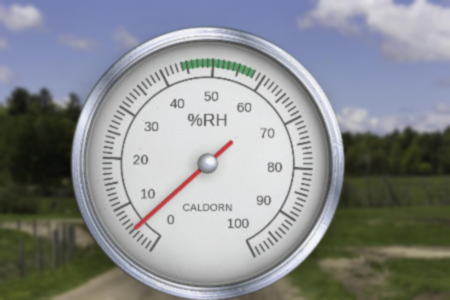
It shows 5 %
